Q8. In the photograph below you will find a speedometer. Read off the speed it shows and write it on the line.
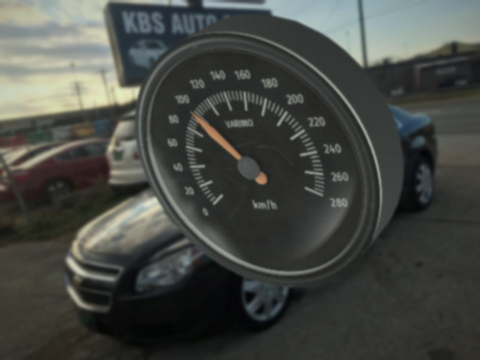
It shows 100 km/h
